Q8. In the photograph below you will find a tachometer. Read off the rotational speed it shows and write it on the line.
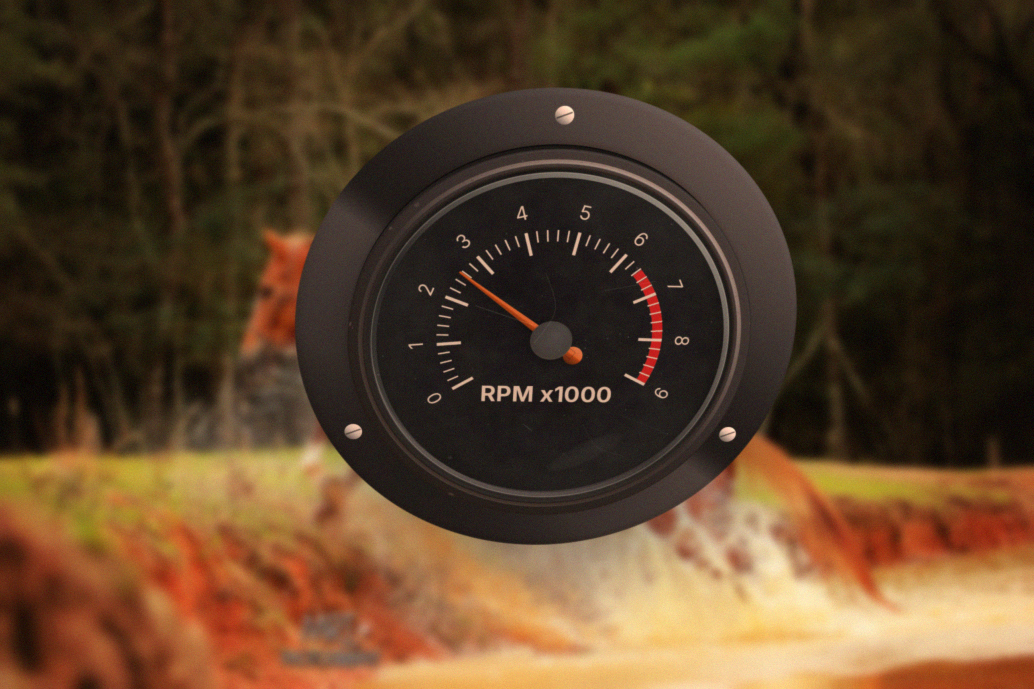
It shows 2600 rpm
